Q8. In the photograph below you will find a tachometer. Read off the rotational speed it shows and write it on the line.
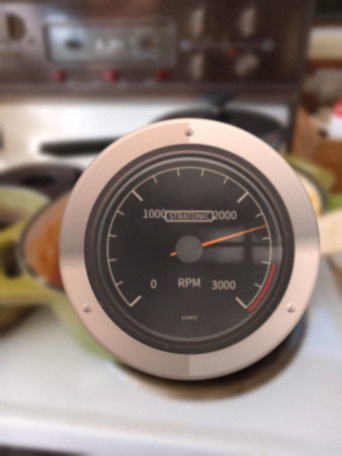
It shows 2300 rpm
